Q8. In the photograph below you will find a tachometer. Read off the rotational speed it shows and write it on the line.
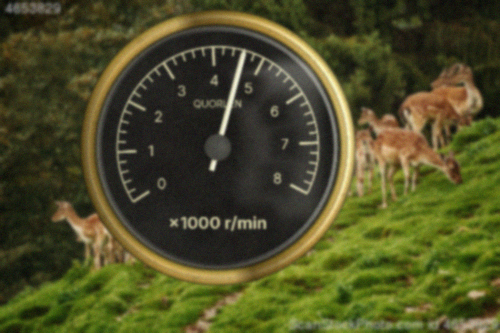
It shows 4600 rpm
